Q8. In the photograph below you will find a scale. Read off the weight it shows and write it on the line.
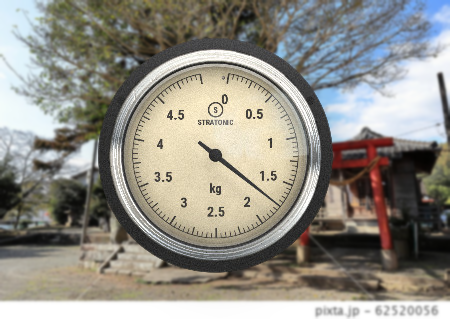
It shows 1.75 kg
